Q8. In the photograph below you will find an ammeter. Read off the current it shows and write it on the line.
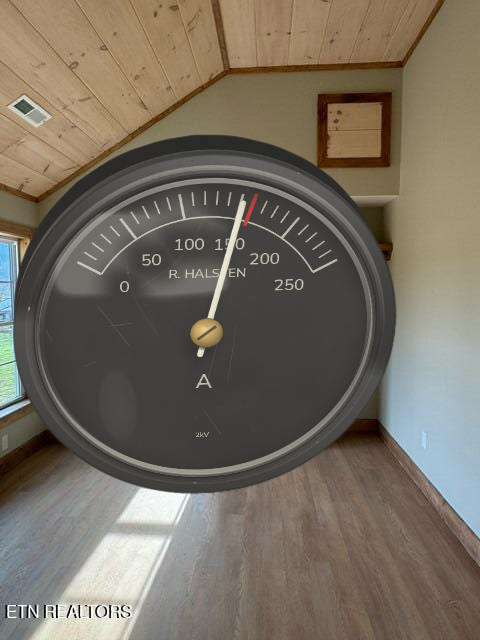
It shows 150 A
